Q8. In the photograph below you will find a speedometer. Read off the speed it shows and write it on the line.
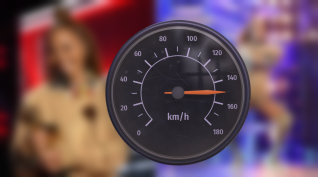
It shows 150 km/h
